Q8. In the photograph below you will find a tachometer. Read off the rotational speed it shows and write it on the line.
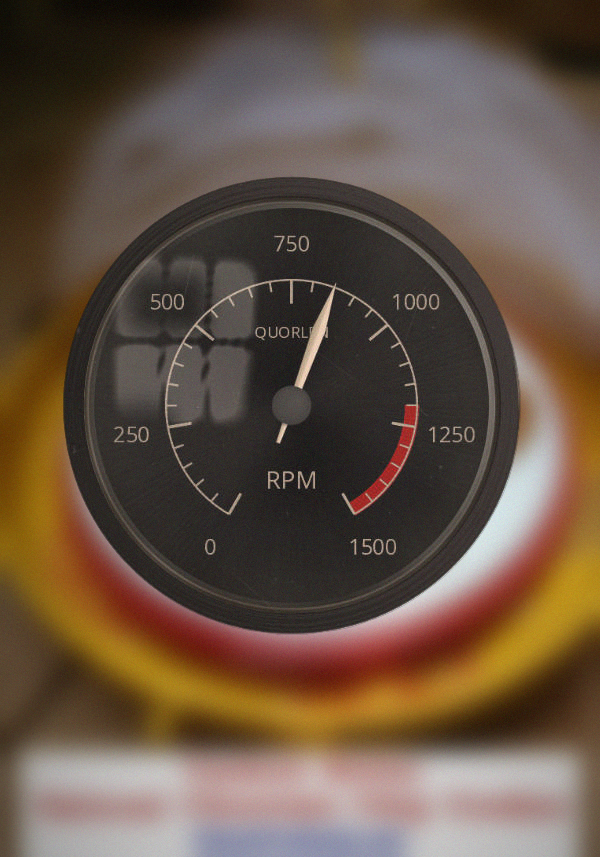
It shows 850 rpm
